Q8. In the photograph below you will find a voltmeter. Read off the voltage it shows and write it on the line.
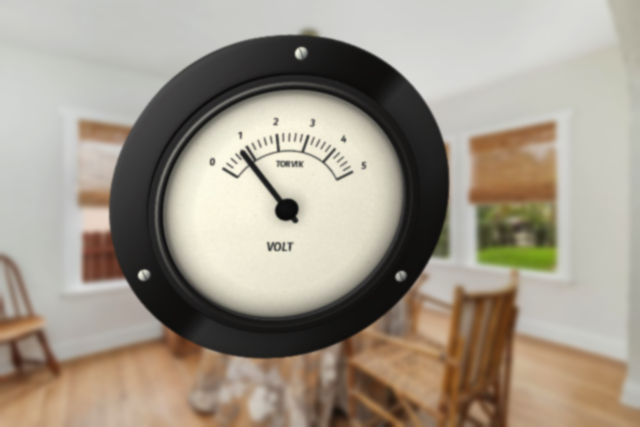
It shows 0.8 V
